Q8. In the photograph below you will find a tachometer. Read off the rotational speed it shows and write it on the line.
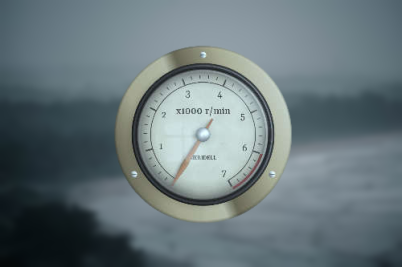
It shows 0 rpm
